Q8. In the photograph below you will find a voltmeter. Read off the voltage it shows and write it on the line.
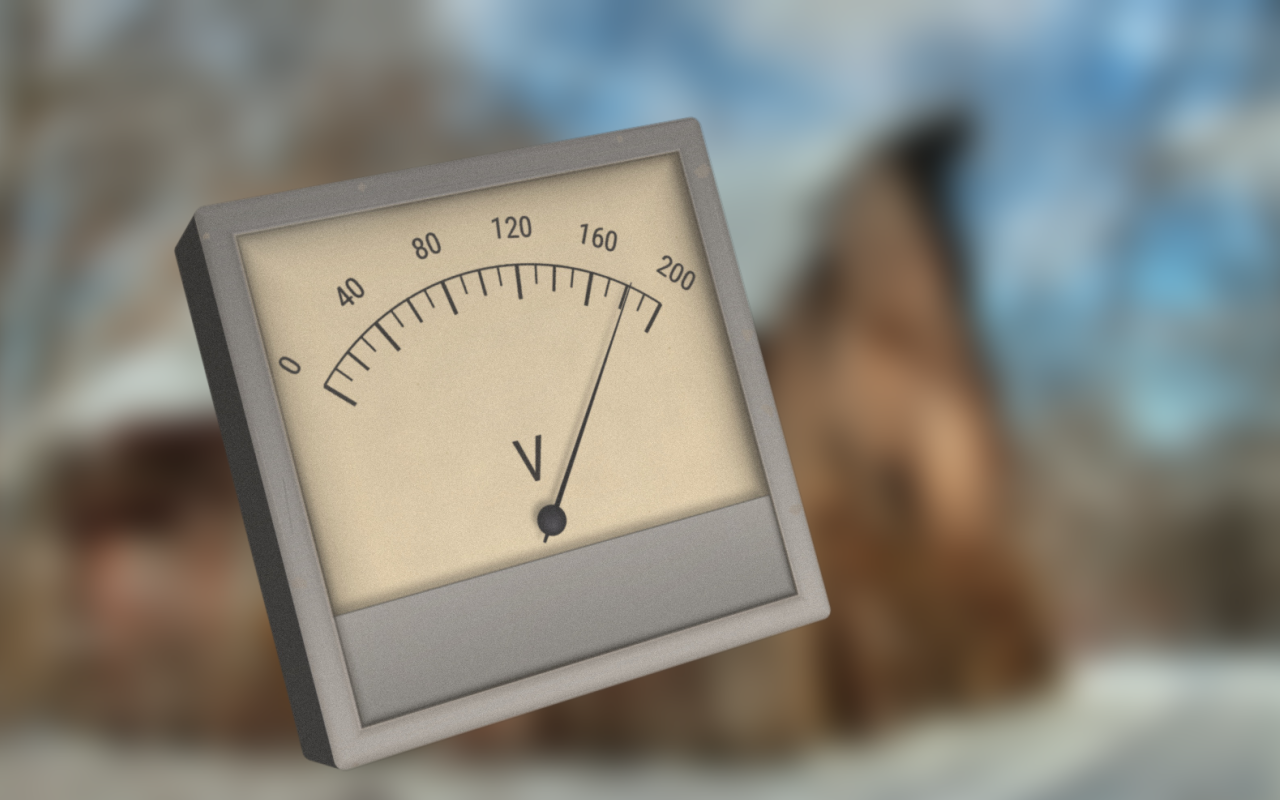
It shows 180 V
